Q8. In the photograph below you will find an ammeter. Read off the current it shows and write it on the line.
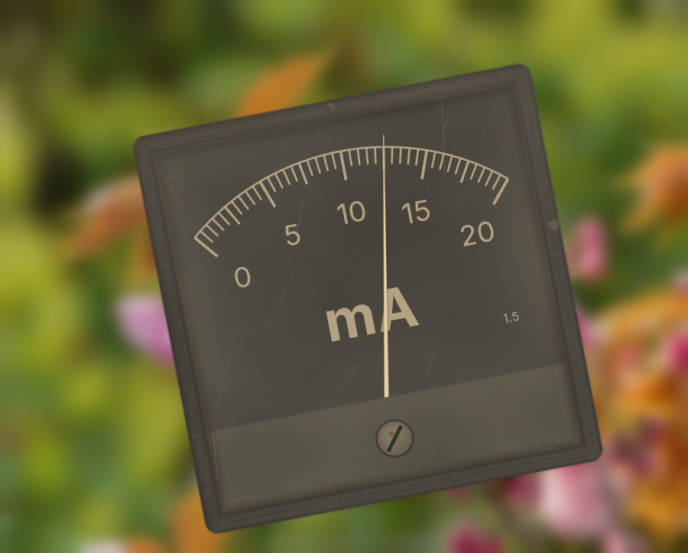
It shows 12.5 mA
